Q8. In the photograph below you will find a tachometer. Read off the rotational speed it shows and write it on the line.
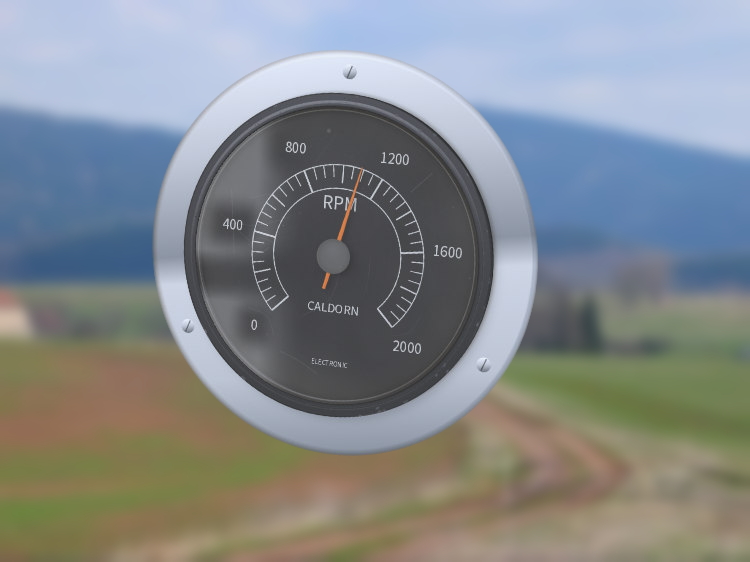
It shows 1100 rpm
